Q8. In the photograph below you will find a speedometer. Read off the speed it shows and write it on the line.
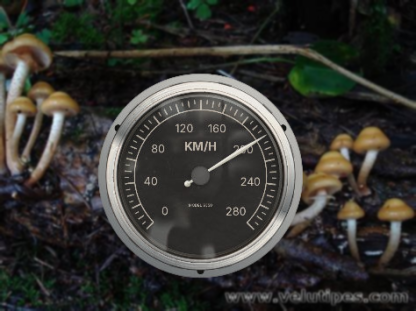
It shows 200 km/h
